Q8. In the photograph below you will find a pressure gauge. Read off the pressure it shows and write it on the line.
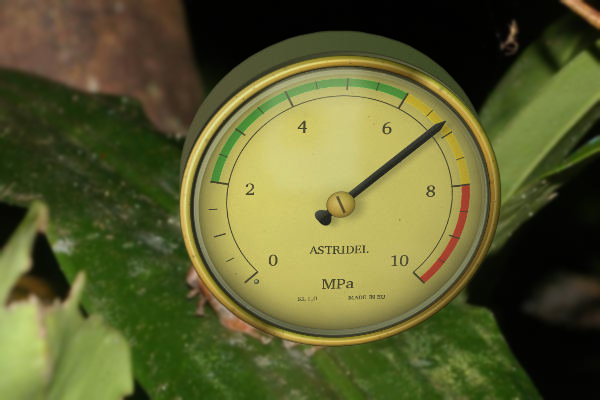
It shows 6.75 MPa
